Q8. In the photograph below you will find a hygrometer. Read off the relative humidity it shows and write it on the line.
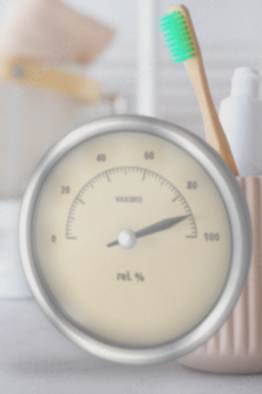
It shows 90 %
